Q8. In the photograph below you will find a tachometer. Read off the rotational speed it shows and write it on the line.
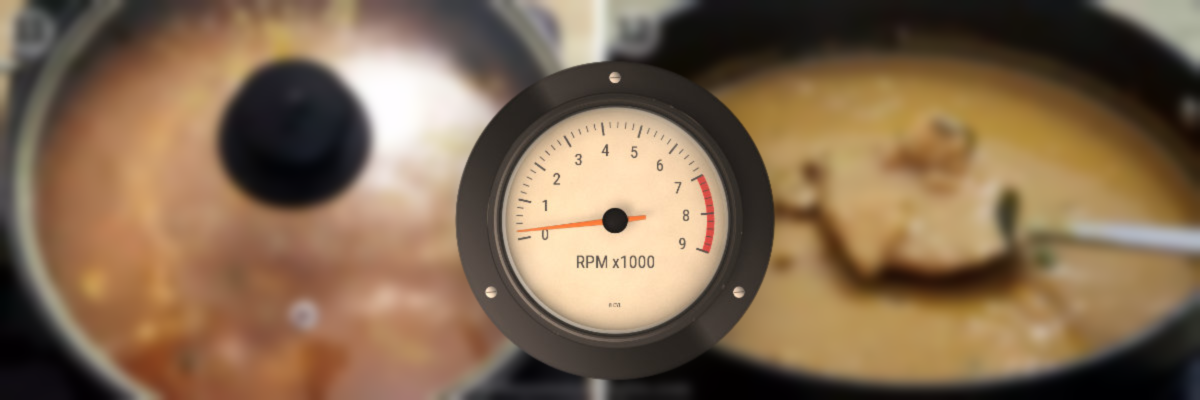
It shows 200 rpm
